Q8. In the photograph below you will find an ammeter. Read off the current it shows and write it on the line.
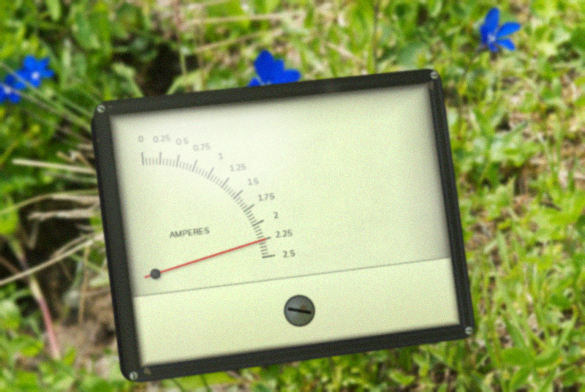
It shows 2.25 A
